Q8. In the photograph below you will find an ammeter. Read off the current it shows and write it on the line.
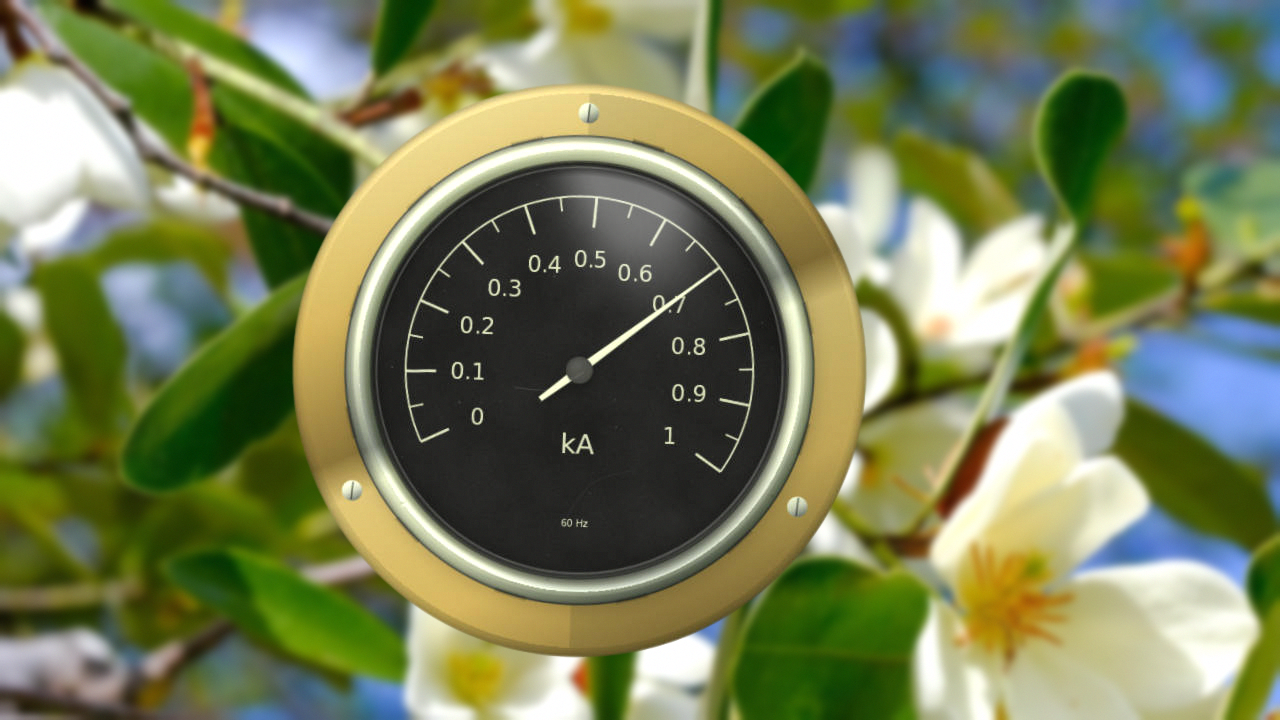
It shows 0.7 kA
